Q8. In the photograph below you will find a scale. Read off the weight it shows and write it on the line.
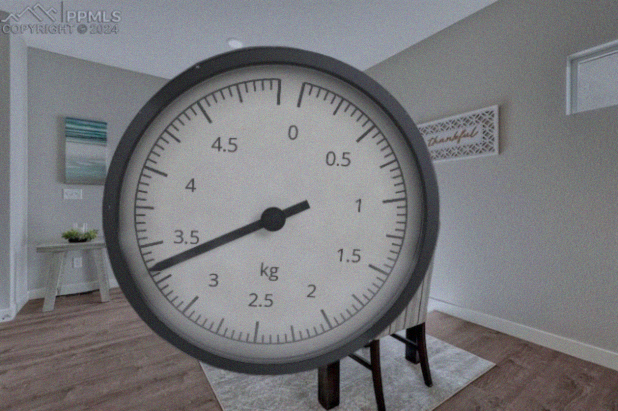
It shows 3.35 kg
